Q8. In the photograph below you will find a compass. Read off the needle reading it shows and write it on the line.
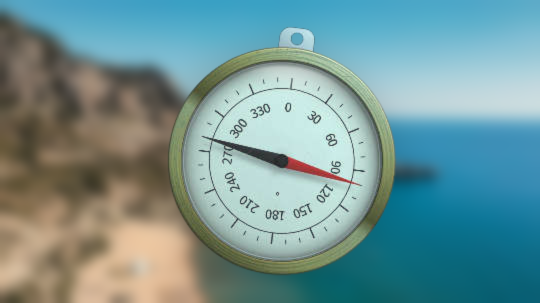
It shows 100 °
